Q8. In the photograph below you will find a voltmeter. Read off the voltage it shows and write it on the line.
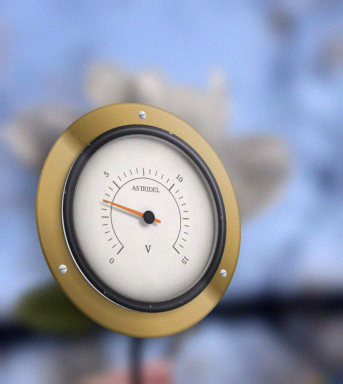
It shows 3.5 V
